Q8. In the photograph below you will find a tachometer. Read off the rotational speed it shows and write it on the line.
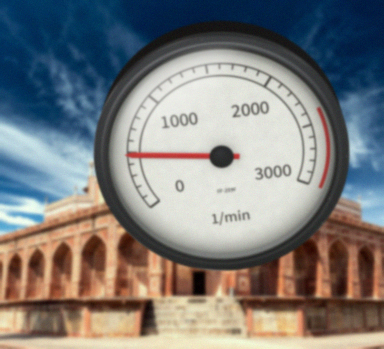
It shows 500 rpm
